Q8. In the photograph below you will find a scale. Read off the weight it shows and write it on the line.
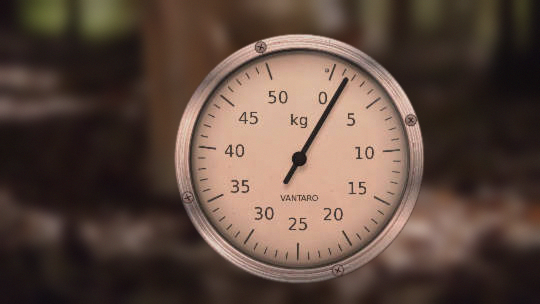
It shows 1.5 kg
